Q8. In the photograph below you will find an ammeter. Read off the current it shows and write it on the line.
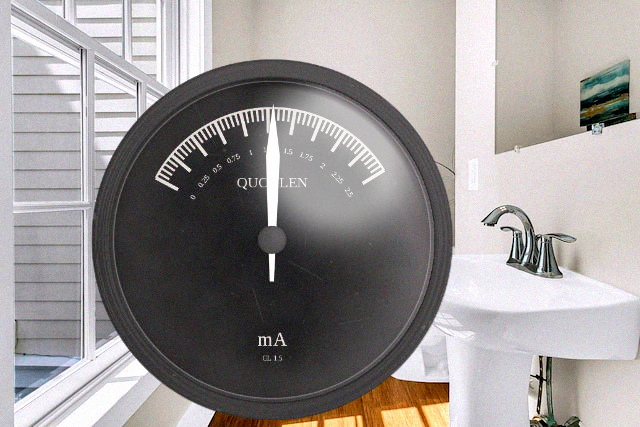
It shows 1.3 mA
